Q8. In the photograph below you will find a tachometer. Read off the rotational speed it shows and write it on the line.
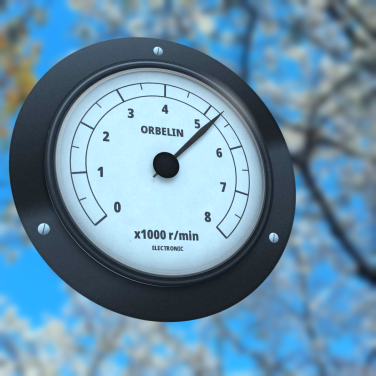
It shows 5250 rpm
